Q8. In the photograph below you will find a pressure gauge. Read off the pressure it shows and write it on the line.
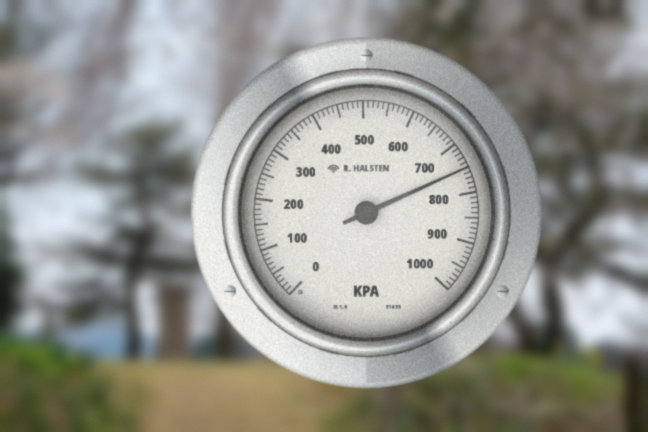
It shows 750 kPa
